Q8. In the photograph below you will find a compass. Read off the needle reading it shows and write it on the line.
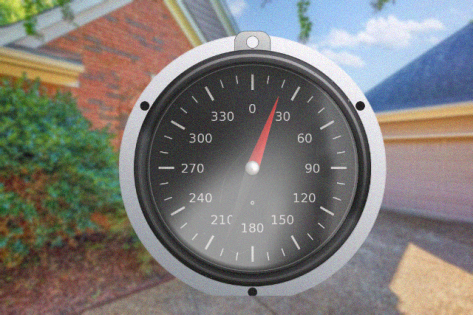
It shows 20 °
